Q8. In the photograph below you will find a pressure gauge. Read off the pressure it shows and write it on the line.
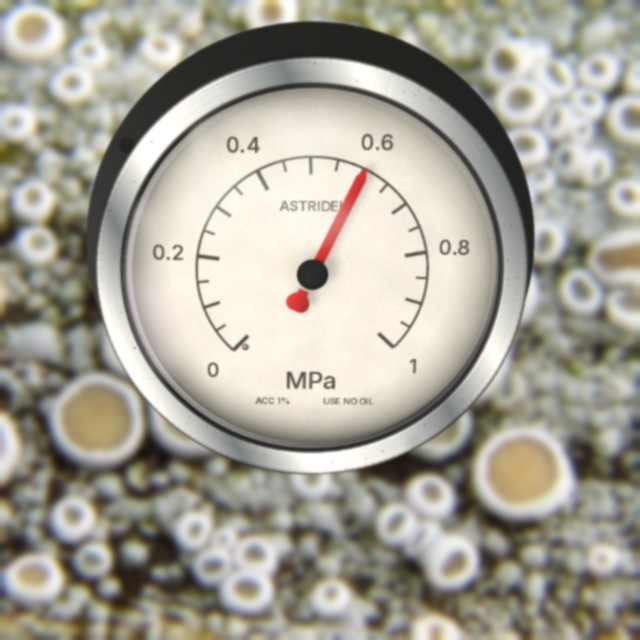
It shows 0.6 MPa
